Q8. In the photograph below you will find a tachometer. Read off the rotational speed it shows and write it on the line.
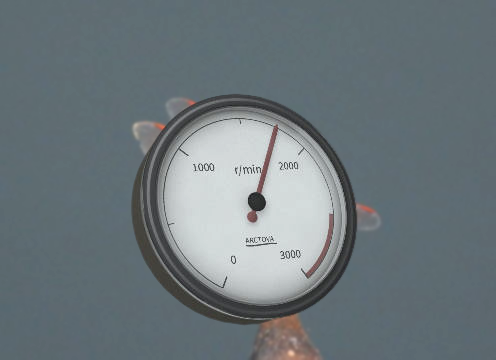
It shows 1750 rpm
